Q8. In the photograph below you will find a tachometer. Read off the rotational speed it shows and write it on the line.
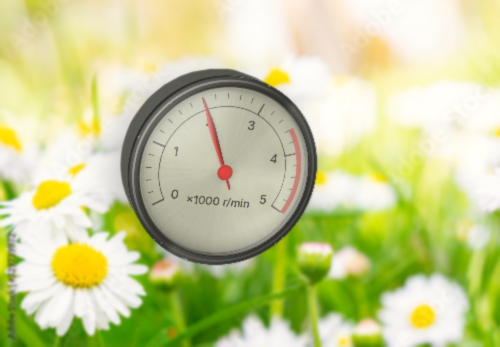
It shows 2000 rpm
